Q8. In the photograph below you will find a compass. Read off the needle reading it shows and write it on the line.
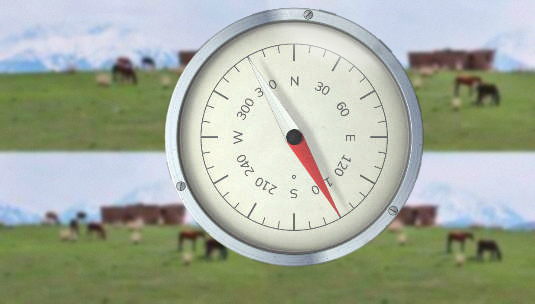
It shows 150 °
